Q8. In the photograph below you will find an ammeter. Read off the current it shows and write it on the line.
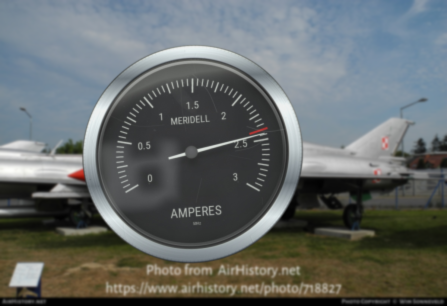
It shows 2.45 A
